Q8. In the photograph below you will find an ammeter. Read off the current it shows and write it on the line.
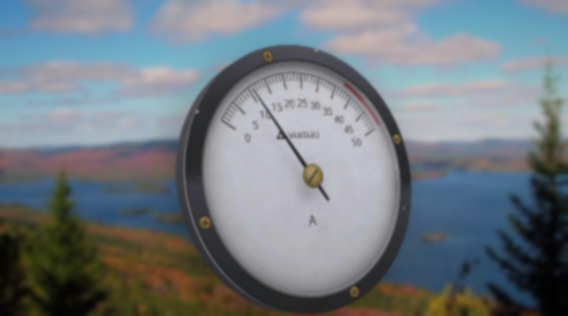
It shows 10 A
